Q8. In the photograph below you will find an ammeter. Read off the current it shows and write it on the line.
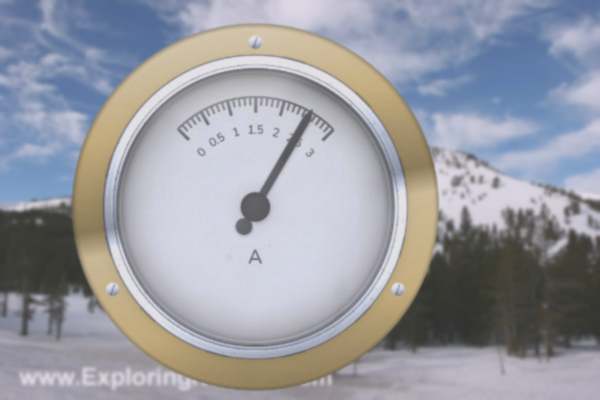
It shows 2.5 A
